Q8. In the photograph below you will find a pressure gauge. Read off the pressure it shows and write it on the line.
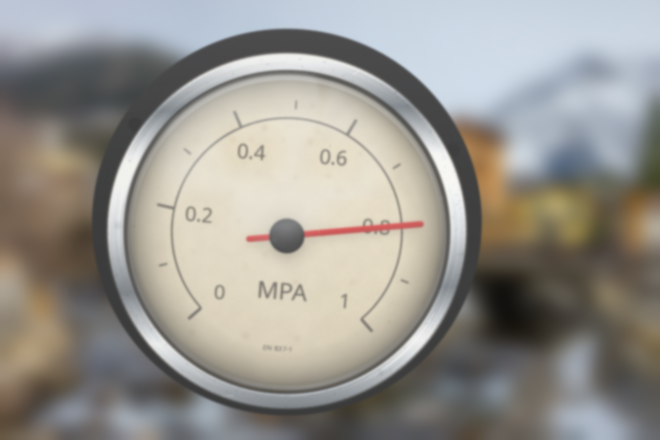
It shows 0.8 MPa
